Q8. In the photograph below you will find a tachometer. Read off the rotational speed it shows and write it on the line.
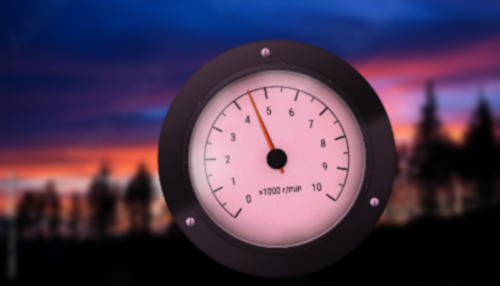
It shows 4500 rpm
